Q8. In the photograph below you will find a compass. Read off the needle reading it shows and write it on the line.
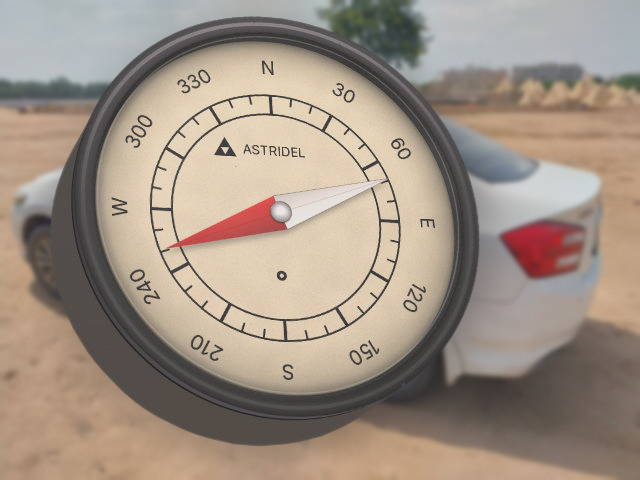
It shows 250 °
